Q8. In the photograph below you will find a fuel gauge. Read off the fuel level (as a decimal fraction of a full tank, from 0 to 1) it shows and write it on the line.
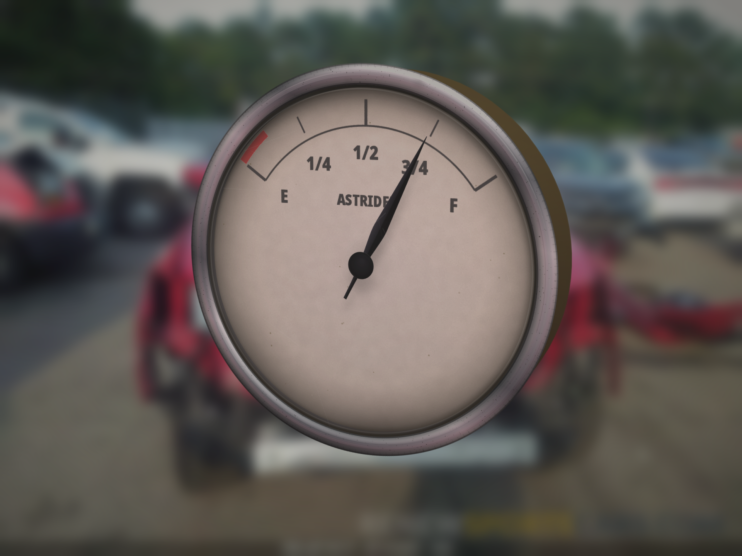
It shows 0.75
